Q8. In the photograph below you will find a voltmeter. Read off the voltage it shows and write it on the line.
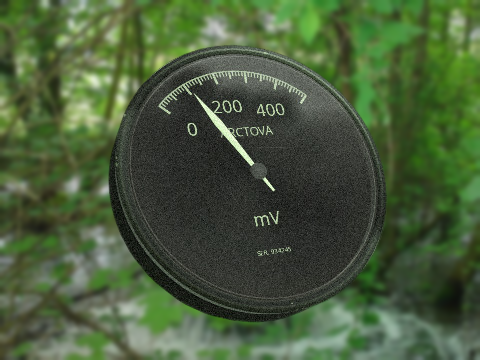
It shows 100 mV
